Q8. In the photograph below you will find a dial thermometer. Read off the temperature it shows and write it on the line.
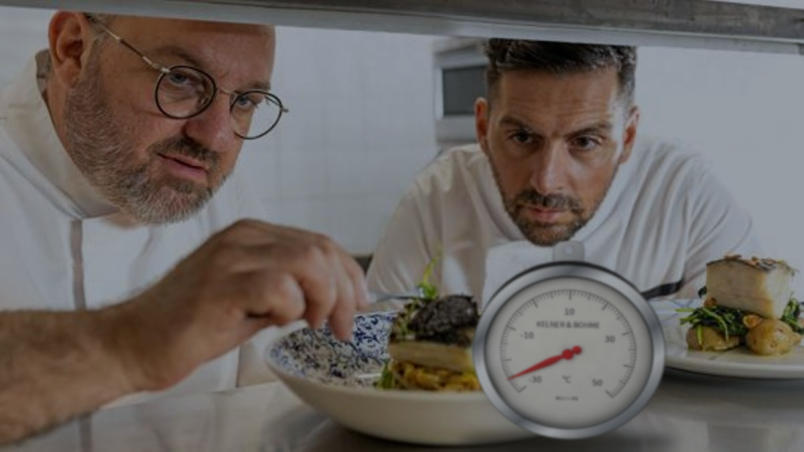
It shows -25 °C
